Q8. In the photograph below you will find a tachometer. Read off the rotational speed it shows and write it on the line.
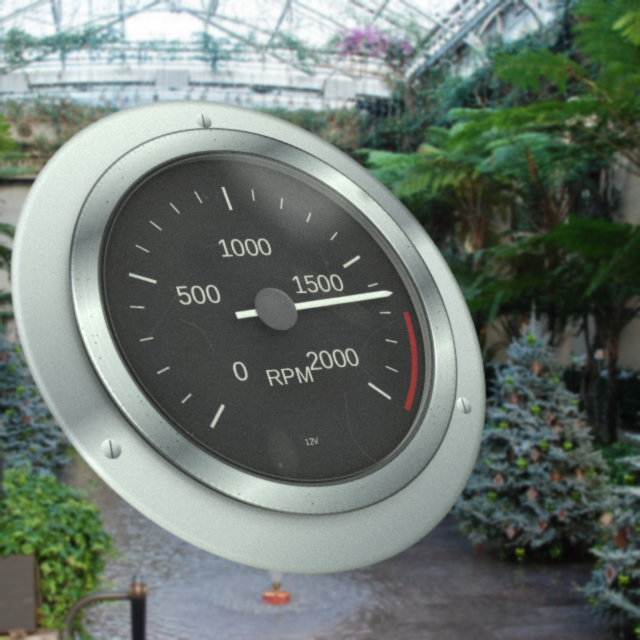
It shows 1650 rpm
